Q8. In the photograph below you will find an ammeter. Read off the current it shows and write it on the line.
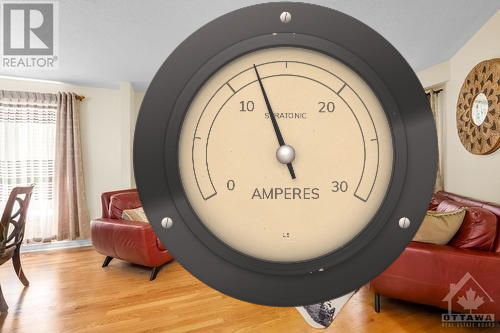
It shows 12.5 A
